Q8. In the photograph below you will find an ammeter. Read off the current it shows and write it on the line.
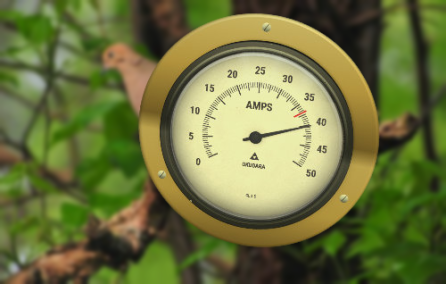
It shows 40 A
